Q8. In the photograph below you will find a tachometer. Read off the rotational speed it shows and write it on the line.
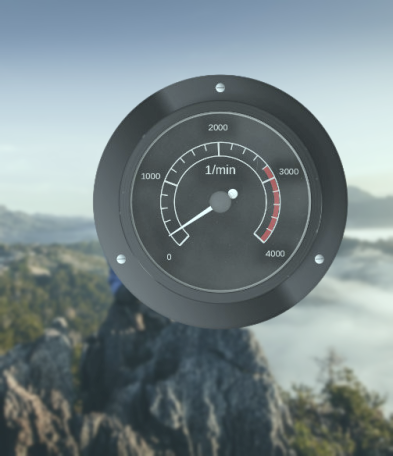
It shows 200 rpm
